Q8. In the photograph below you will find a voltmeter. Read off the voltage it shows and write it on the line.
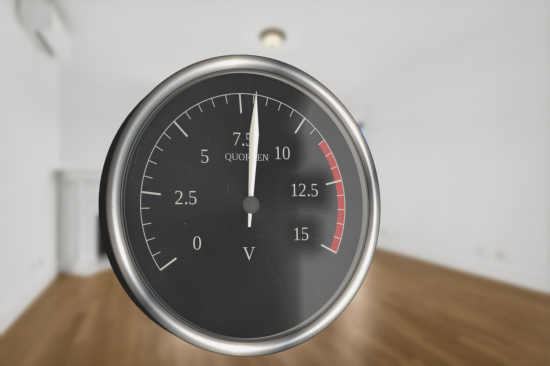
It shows 8 V
